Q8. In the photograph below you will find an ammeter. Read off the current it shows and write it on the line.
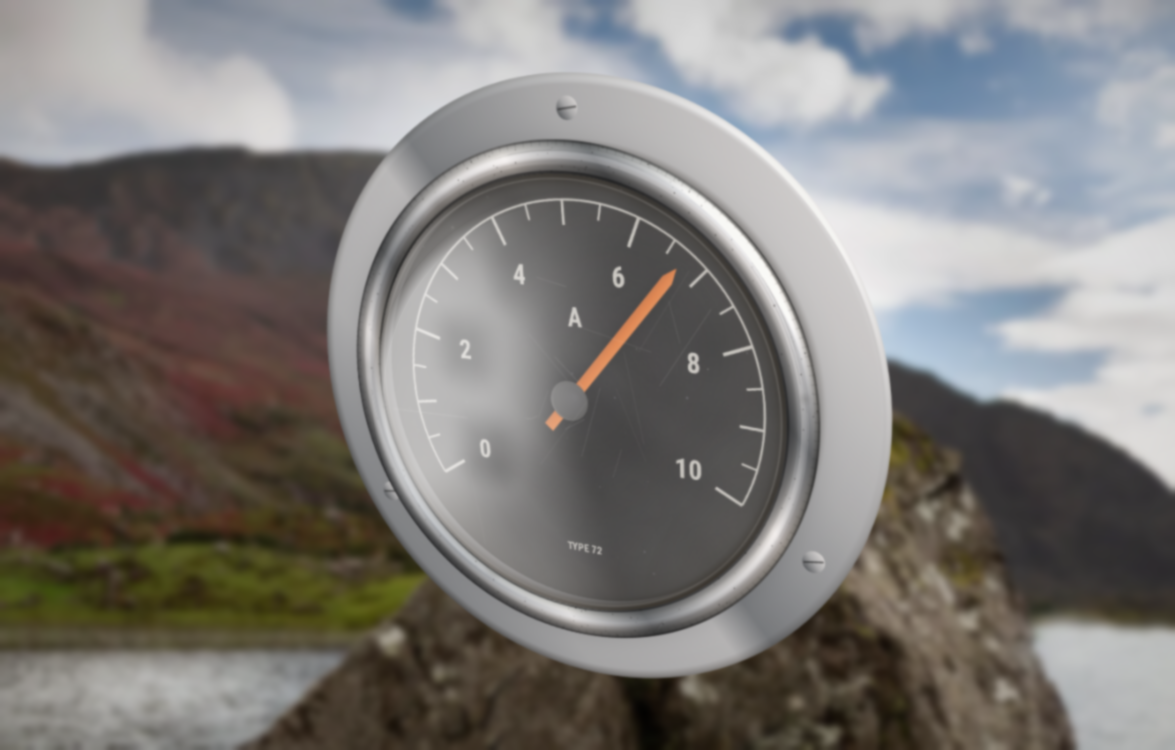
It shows 6.75 A
